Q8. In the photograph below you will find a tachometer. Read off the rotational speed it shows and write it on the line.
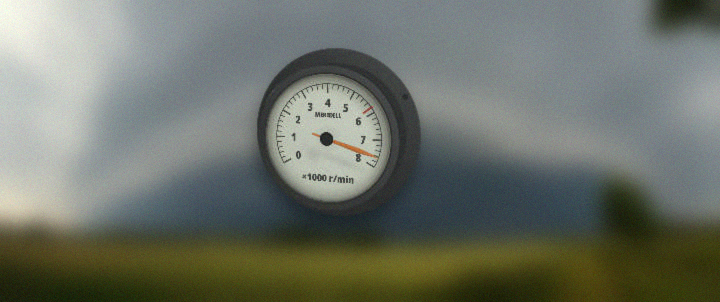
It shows 7600 rpm
